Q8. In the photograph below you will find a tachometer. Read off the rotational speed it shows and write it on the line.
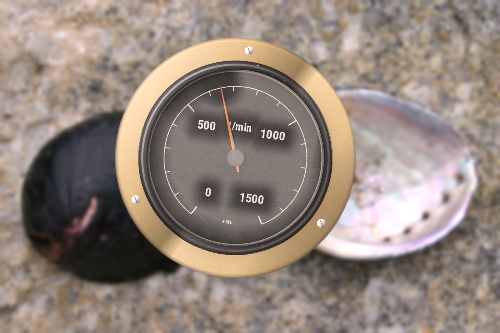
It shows 650 rpm
